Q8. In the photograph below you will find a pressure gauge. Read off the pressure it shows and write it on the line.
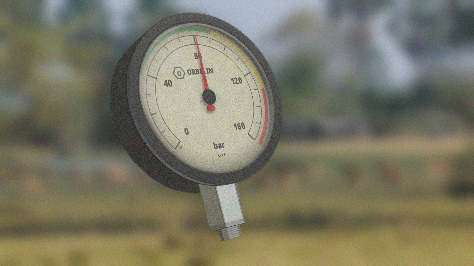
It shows 80 bar
